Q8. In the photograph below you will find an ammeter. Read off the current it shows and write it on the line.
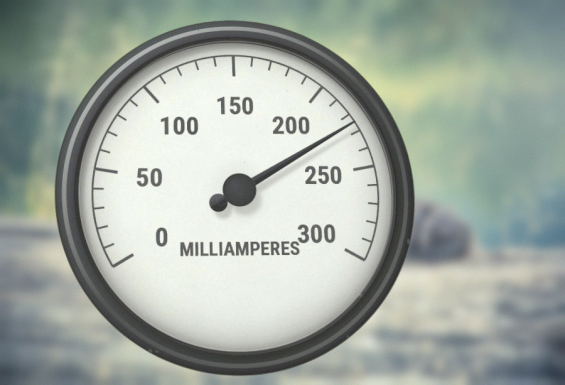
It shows 225 mA
